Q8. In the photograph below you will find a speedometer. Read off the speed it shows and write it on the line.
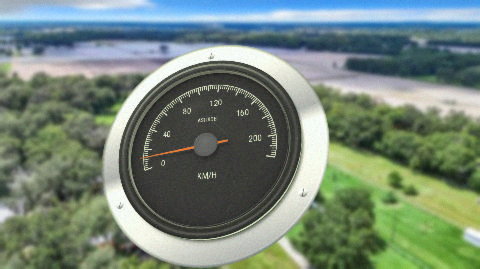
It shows 10 km/h
